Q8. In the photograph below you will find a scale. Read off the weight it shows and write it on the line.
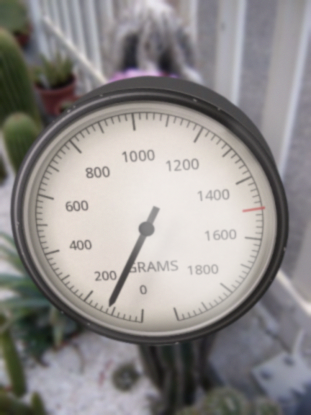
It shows 120 g
